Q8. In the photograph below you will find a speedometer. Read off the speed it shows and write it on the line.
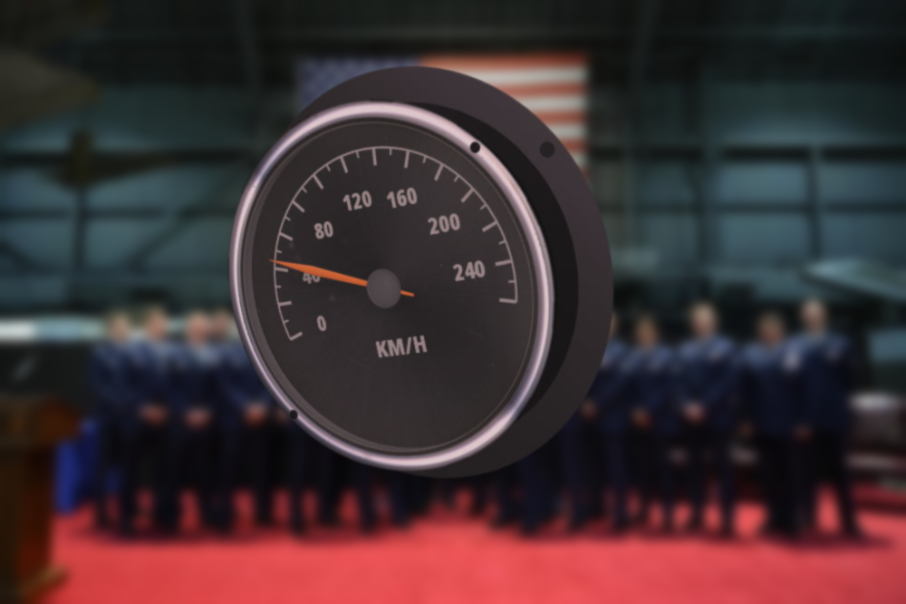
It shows 45 km/h
